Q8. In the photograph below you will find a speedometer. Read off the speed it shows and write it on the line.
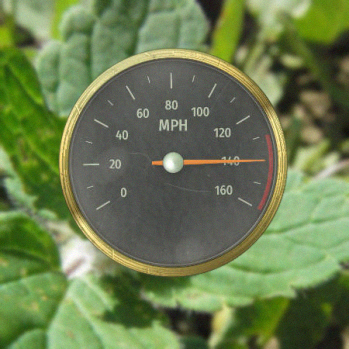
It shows 140 mph
